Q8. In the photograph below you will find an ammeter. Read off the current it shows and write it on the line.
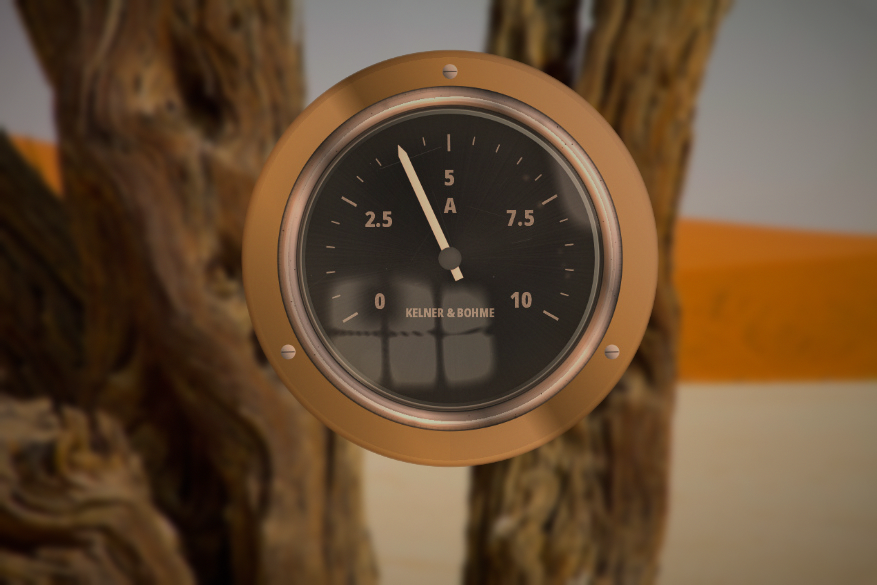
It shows 4 A
